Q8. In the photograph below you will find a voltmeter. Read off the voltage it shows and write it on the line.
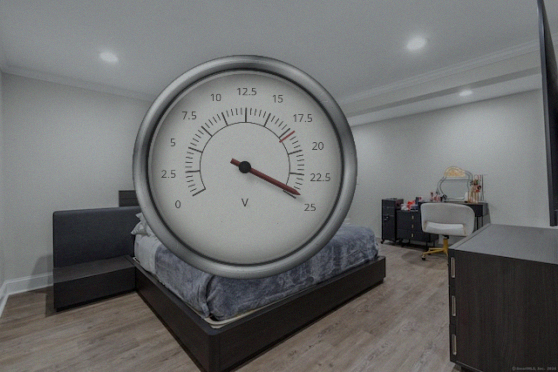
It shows 24.5 V
